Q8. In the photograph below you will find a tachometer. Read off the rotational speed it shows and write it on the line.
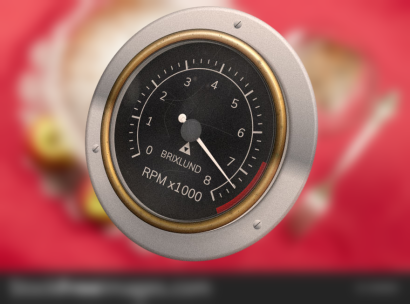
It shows 7400 rpm
